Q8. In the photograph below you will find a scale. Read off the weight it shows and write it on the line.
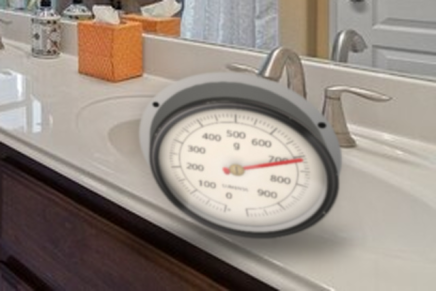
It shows 700 g
